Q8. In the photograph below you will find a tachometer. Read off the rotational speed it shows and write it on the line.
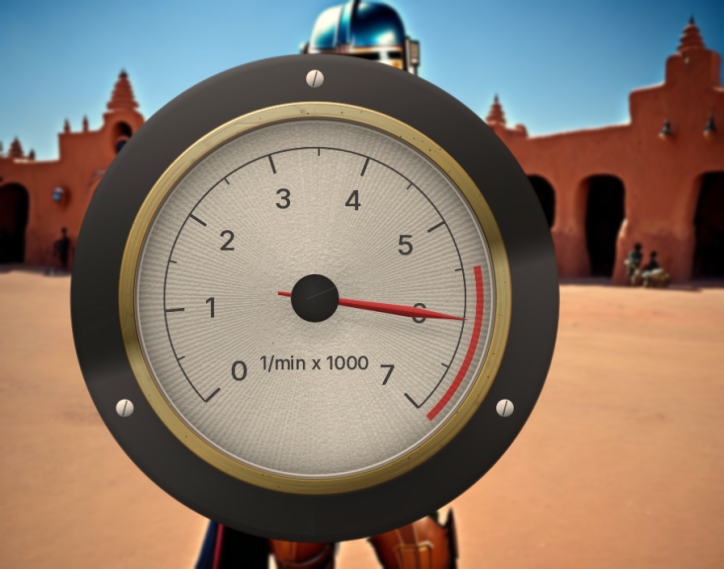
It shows 6000 rpm
